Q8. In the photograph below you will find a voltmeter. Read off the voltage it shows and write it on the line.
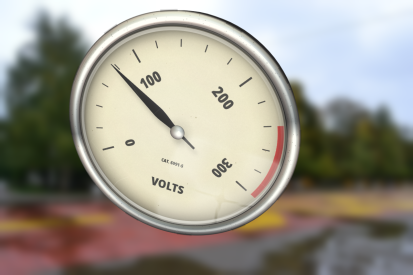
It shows 80 V
